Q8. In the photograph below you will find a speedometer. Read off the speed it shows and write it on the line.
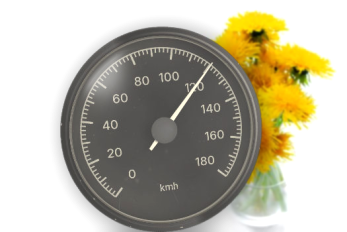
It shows 120 km/h
